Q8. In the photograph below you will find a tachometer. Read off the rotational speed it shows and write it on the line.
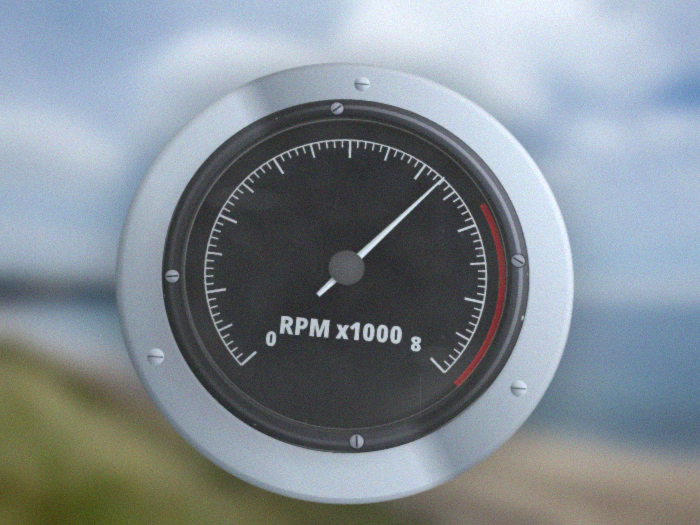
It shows 5300 rpm
